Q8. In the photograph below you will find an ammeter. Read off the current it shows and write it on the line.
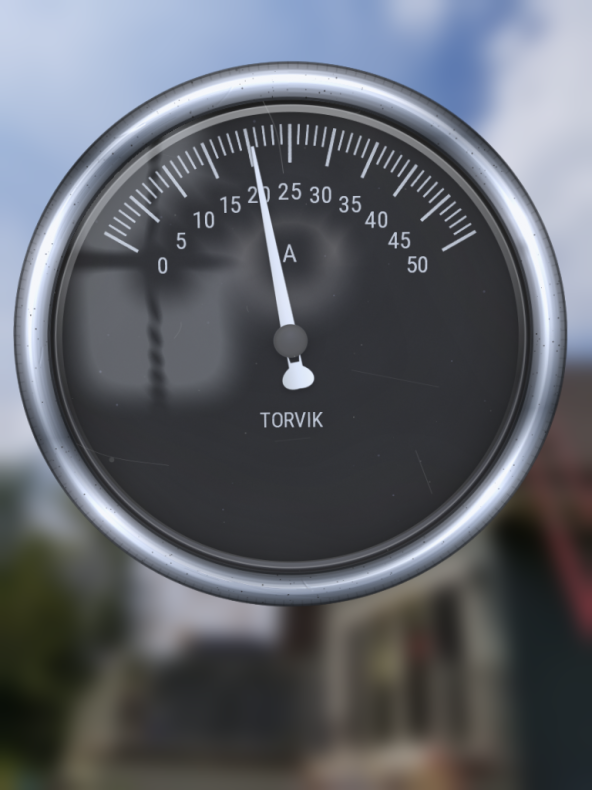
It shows 20.5 A
